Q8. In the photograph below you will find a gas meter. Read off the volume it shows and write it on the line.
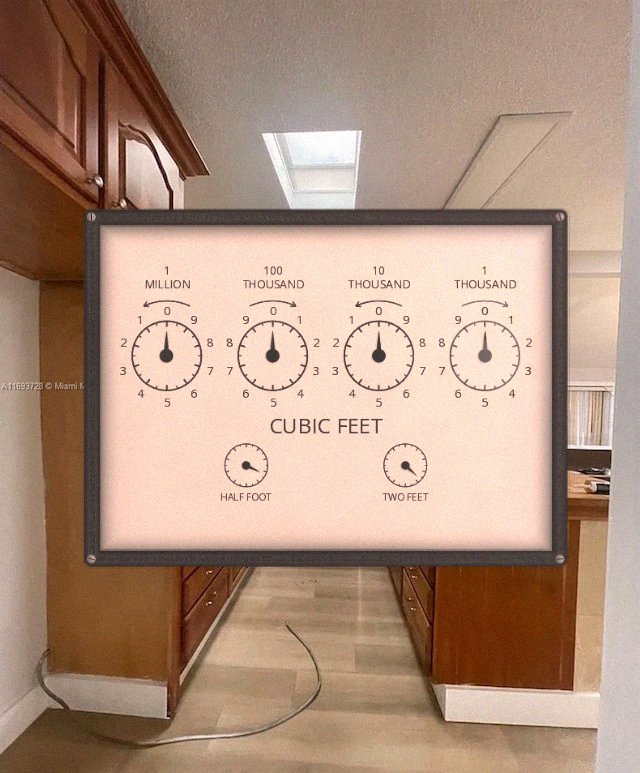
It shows 0 ft³
